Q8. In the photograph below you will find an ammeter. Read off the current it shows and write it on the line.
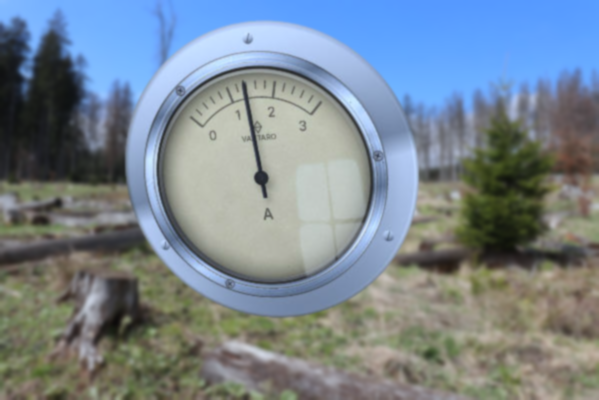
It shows 1.4 A
